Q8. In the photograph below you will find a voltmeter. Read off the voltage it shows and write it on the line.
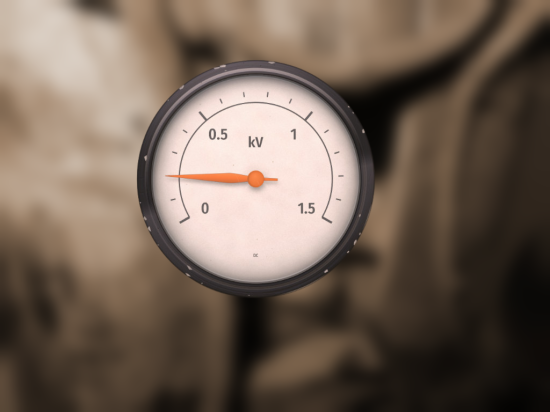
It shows 0.2 kV
